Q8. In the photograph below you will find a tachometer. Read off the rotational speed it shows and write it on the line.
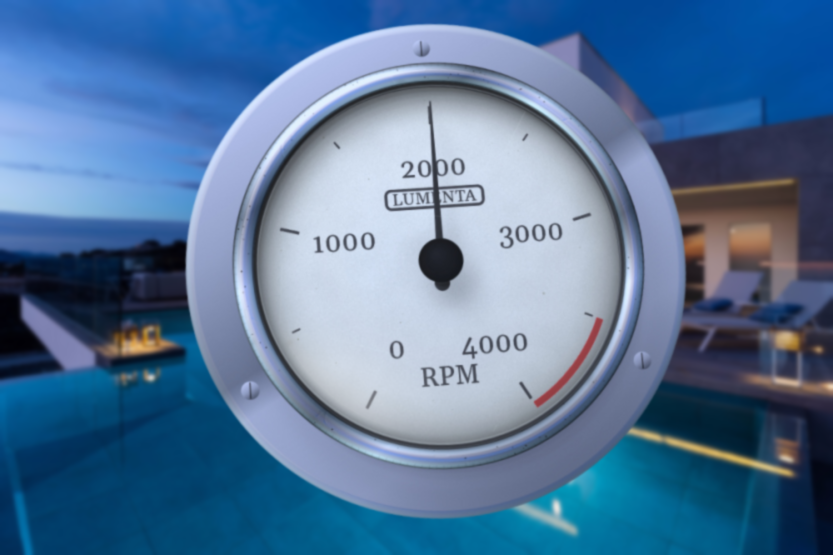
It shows 2000 rpm
